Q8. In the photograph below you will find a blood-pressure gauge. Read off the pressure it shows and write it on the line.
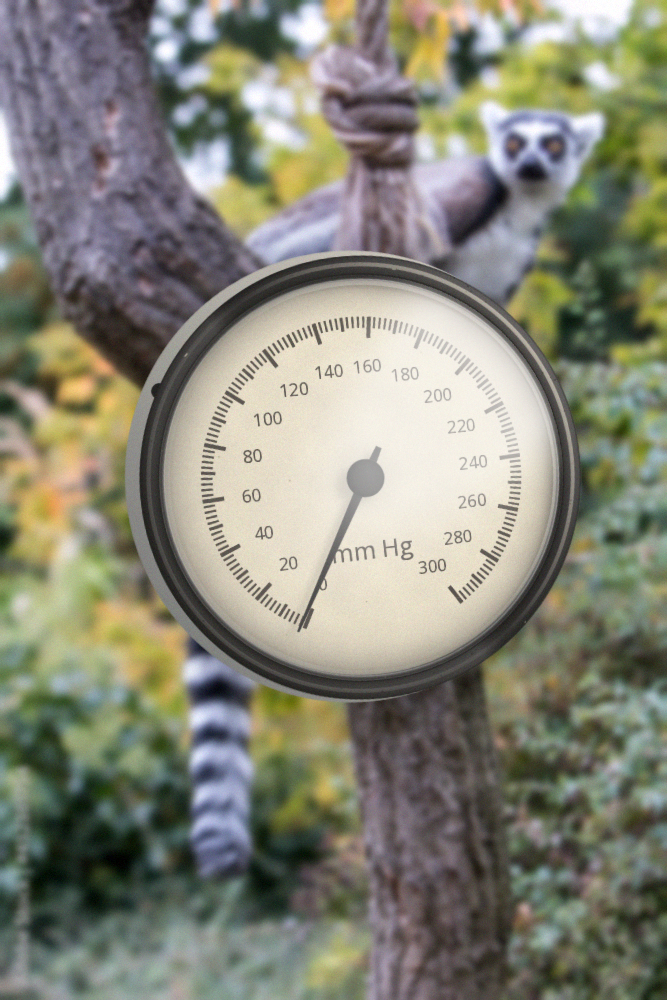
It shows 2 mmHg
